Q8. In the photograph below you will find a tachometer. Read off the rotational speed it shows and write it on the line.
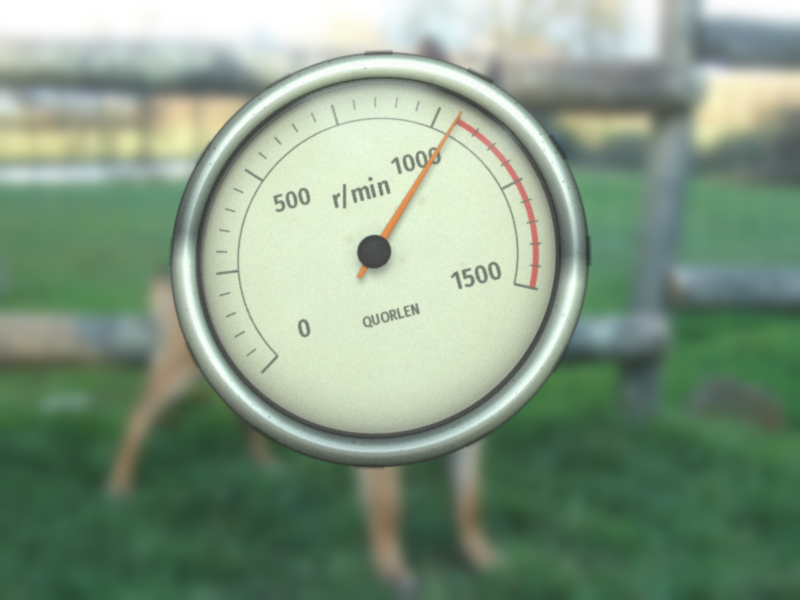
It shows 1050 rpm
